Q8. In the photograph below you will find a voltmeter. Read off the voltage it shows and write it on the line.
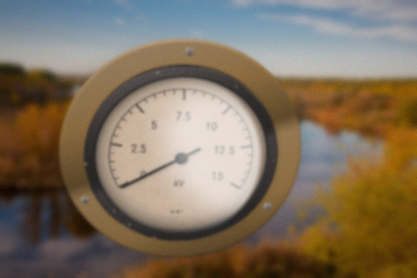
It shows 0 kV
